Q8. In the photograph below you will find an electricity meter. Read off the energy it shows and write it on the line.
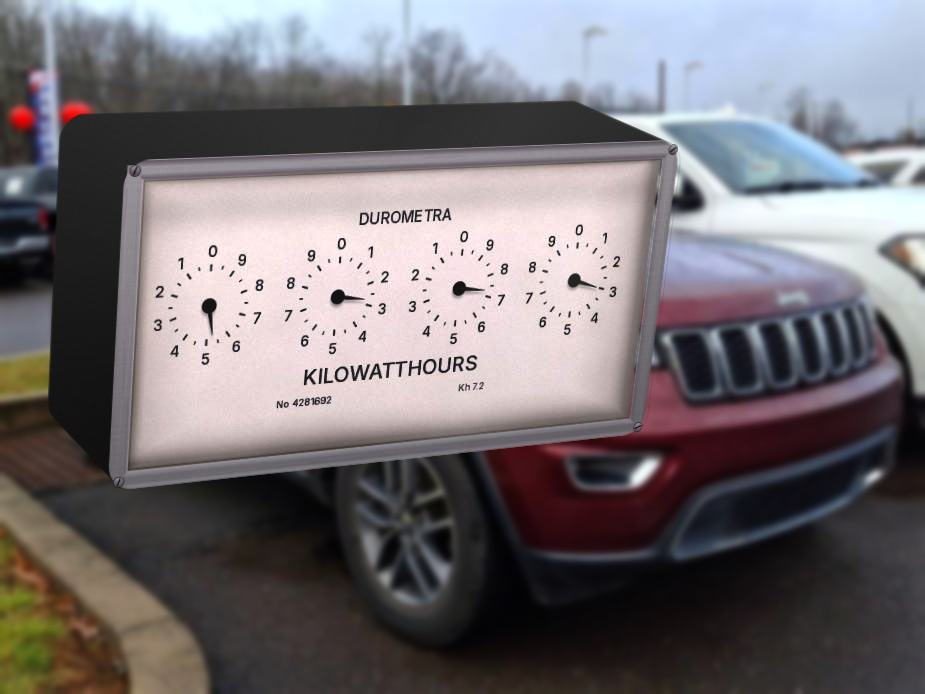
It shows 5273 kWh
